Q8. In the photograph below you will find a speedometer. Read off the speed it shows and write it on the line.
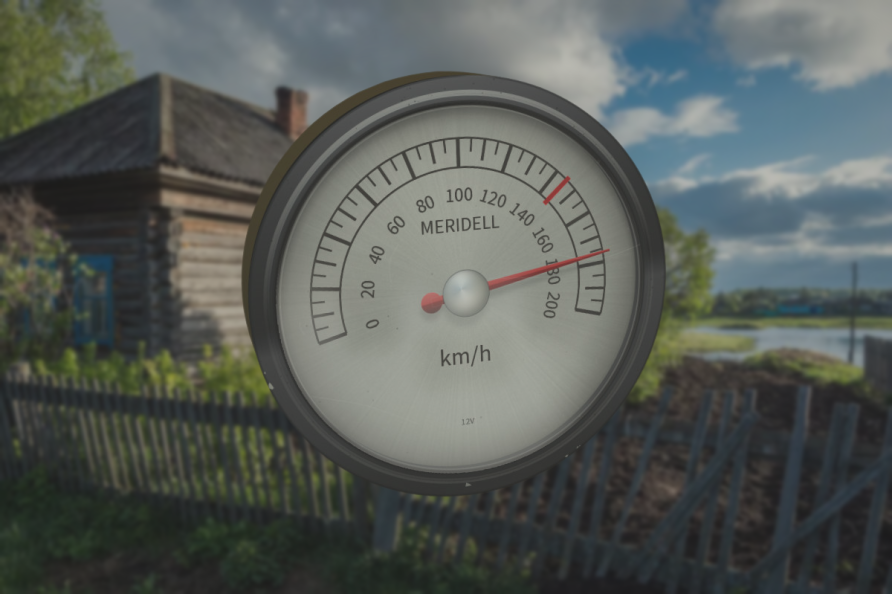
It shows 175 km/h
